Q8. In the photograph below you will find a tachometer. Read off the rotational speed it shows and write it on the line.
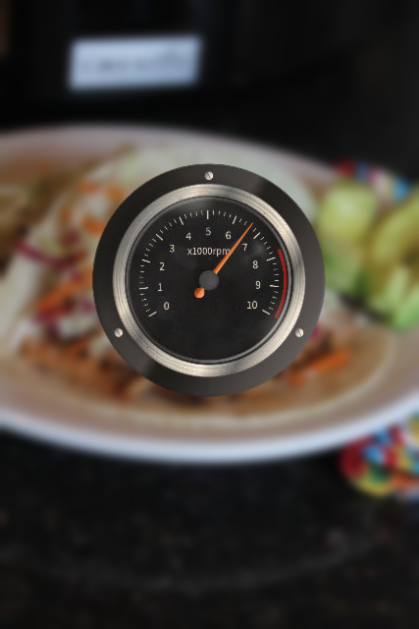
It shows 6600 rpm
